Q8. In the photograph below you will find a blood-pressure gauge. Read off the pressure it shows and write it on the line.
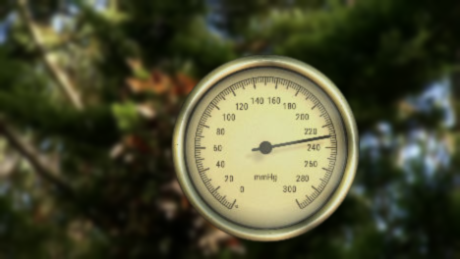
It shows 230 mmHg
